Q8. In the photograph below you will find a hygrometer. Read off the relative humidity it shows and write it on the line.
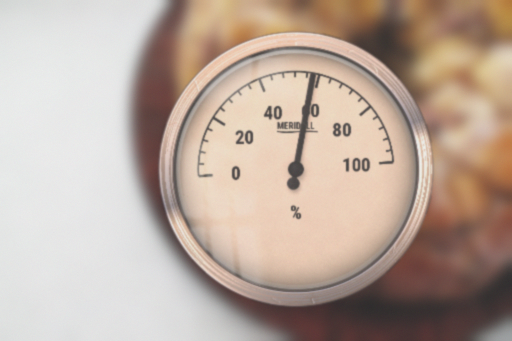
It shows 58 %
